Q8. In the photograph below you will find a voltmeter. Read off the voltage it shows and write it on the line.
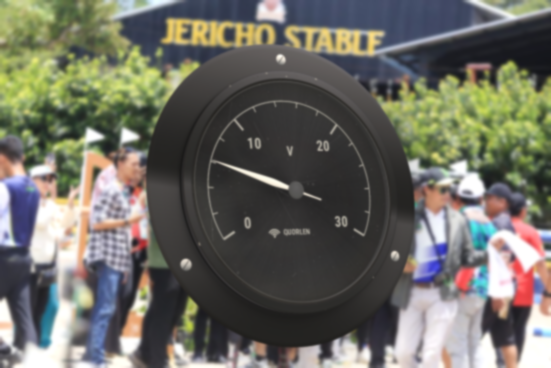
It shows 6 V
